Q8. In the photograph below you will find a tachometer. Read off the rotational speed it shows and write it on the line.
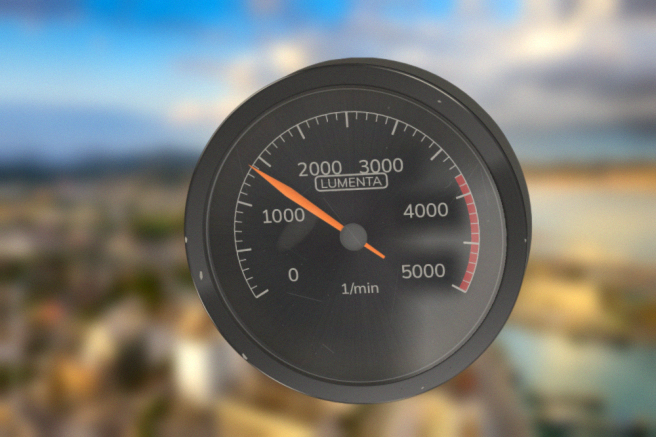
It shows 1400 rpm
